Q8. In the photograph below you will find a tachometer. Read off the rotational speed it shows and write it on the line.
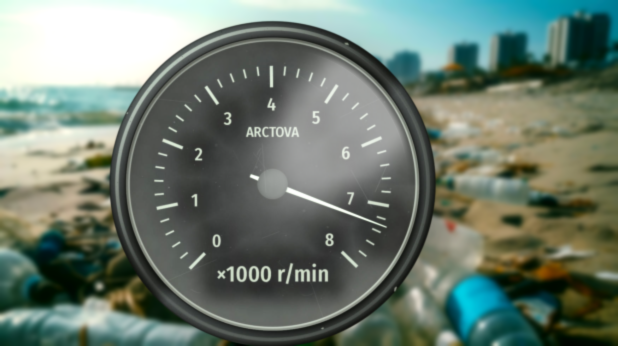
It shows 7300 rpm
